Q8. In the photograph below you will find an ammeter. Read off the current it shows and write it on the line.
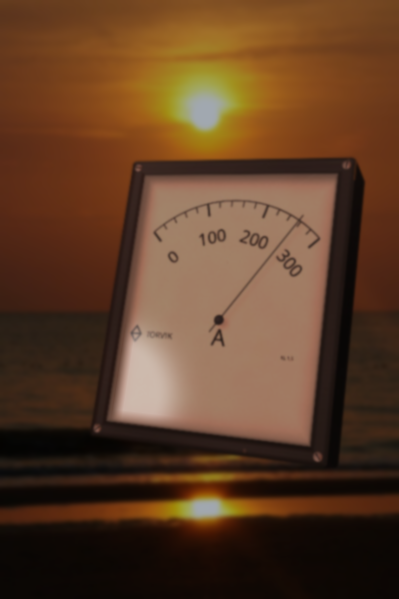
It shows 260 A
